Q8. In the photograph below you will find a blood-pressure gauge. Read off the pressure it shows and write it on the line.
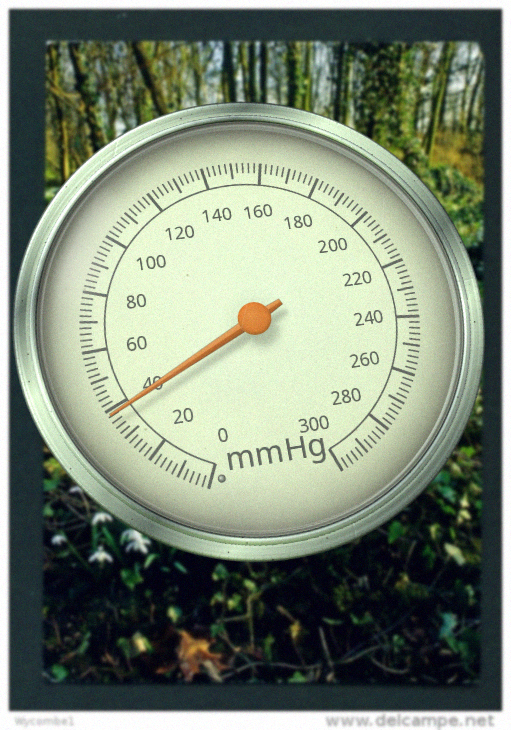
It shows 38 mmHg
